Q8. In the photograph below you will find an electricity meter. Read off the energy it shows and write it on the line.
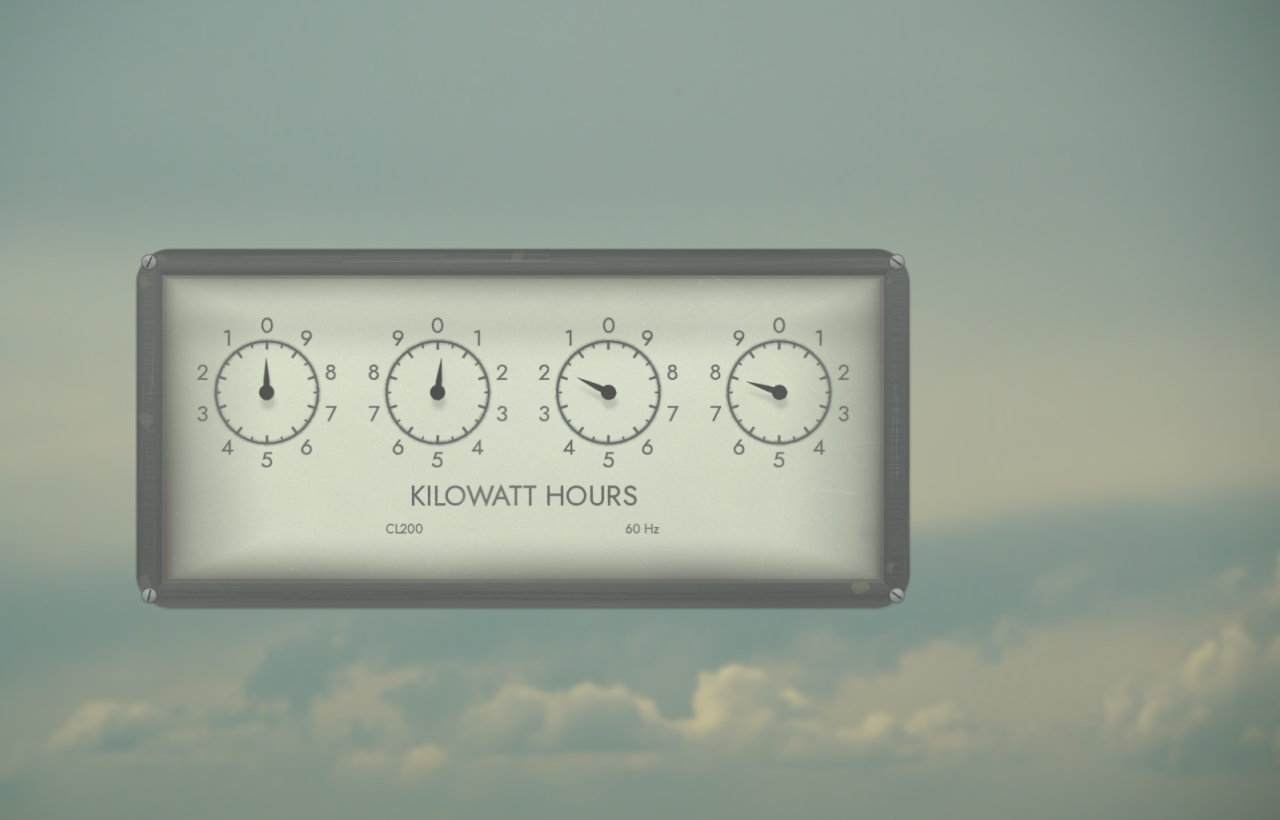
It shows 18 kWh
